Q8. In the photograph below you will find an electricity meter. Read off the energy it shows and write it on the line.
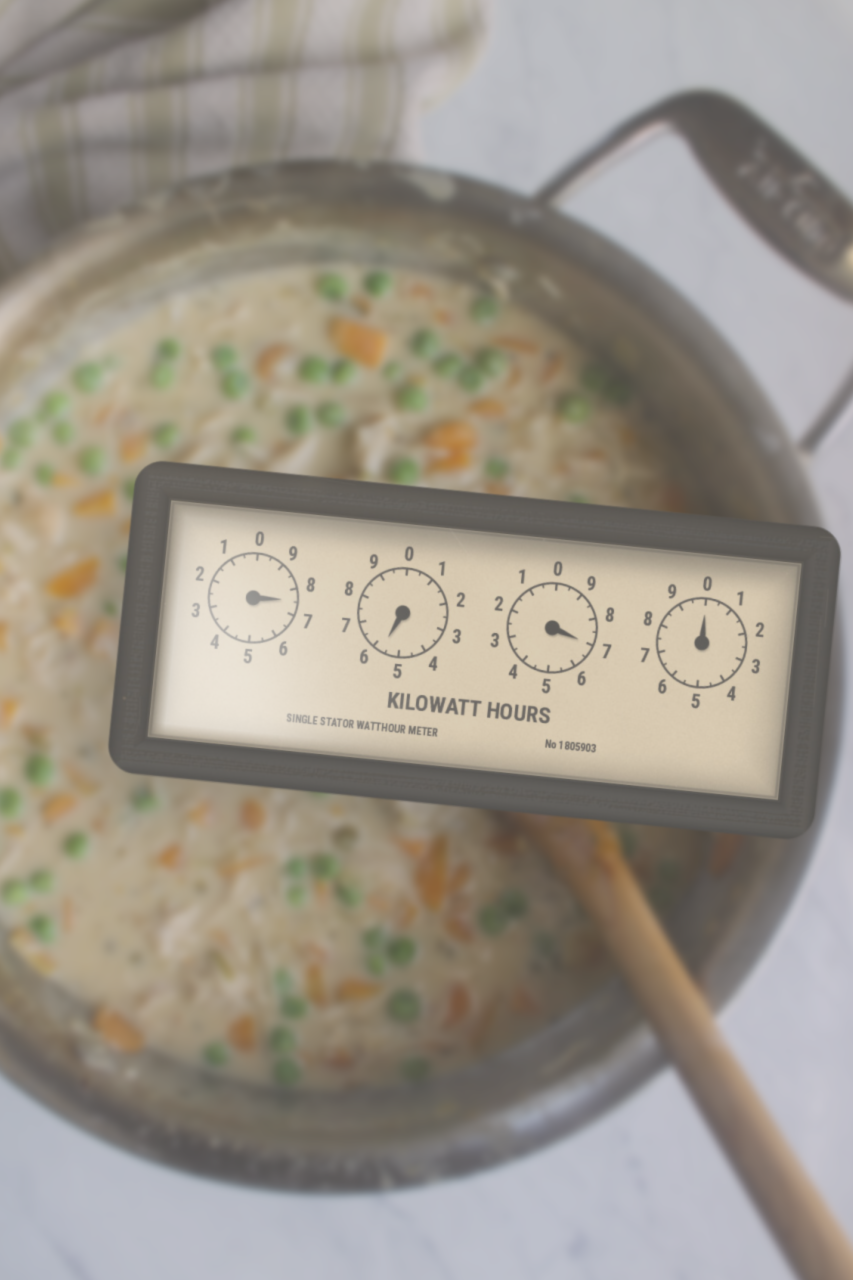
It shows 7570 kWh
